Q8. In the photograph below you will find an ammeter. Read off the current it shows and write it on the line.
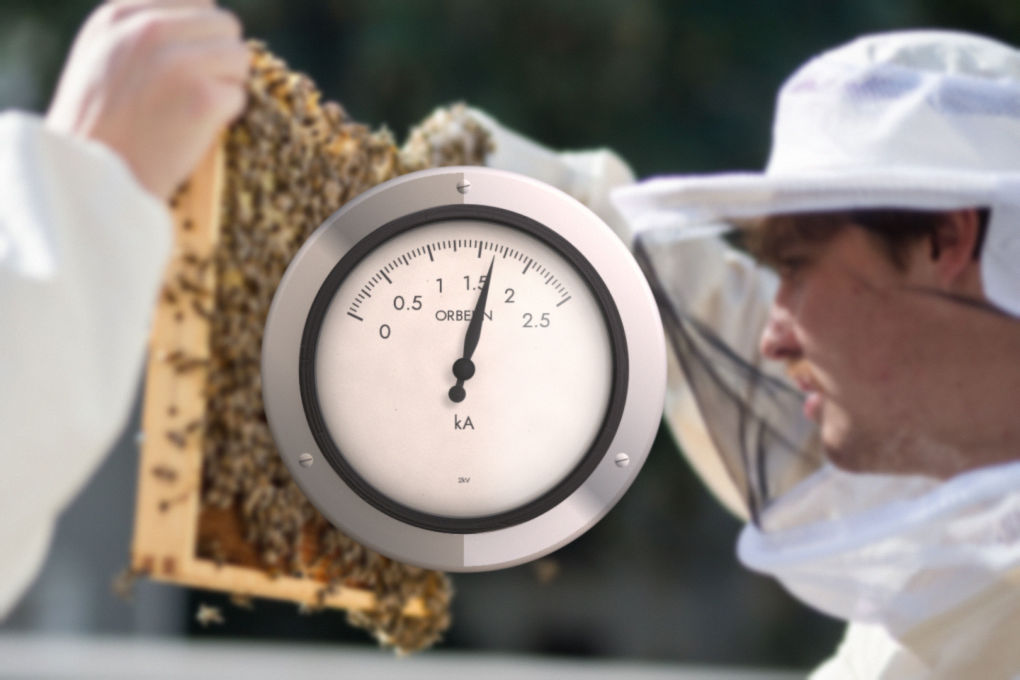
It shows 1.65 kA
